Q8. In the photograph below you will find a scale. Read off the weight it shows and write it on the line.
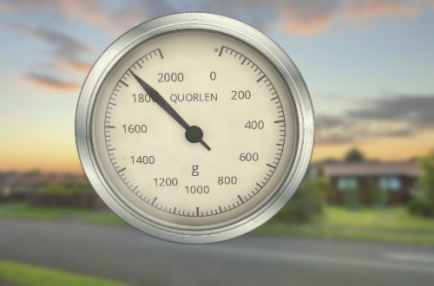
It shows 1860 g
